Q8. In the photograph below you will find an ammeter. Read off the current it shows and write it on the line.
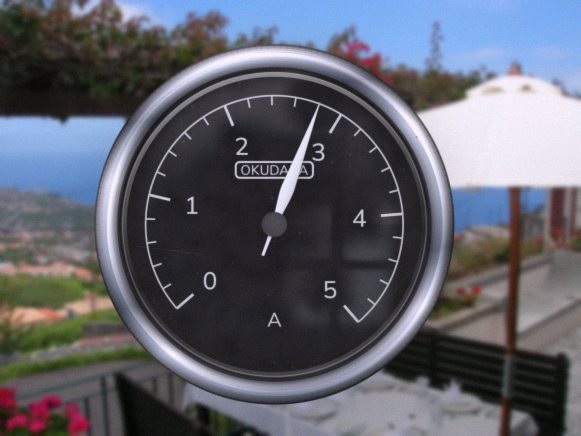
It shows 2.8 A
